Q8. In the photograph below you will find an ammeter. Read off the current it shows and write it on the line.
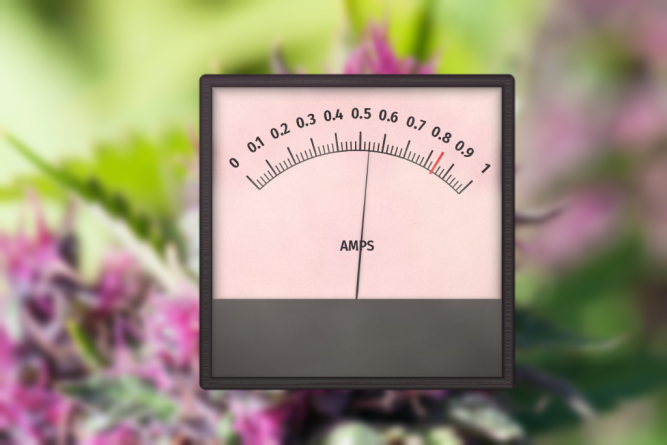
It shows 0.54 A
